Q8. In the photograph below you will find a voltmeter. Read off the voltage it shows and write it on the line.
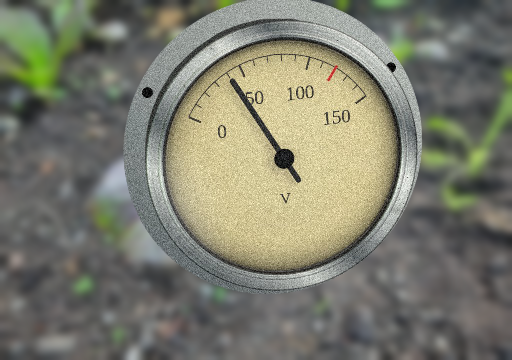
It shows 40 V
